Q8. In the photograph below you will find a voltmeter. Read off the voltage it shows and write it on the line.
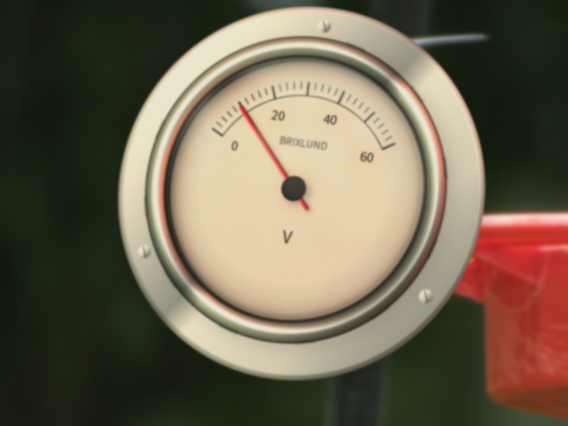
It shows 10 V
